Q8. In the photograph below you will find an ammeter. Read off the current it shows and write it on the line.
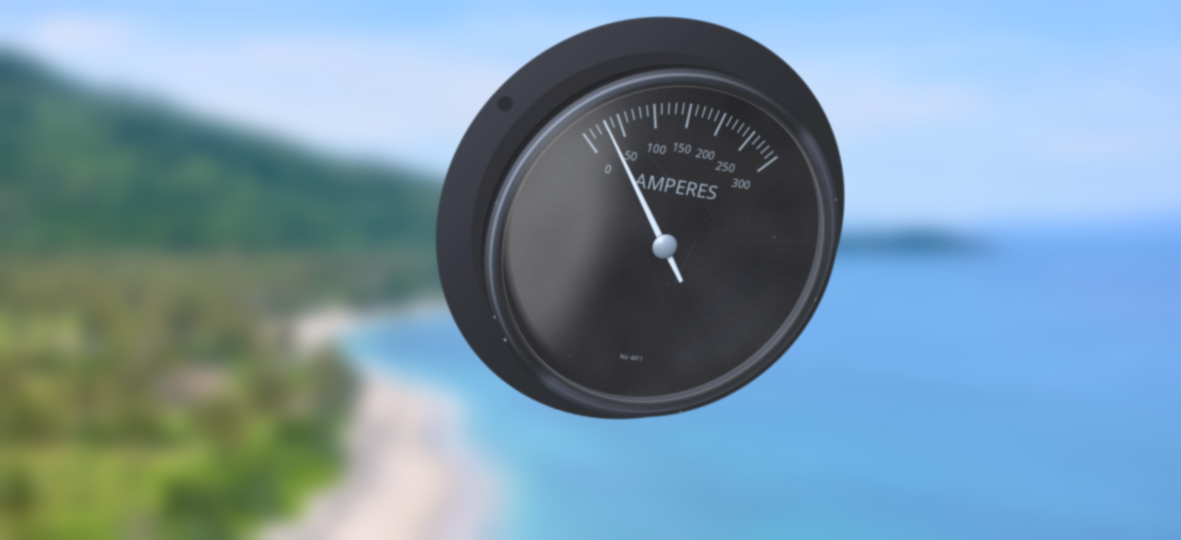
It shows 30 A
